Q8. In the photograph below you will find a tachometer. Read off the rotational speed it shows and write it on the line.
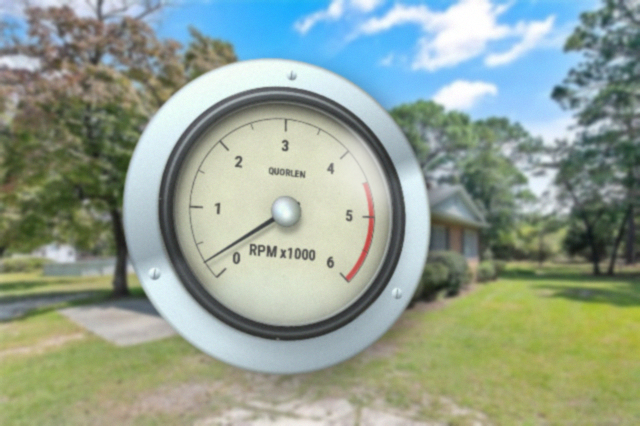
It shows 250 rpm
